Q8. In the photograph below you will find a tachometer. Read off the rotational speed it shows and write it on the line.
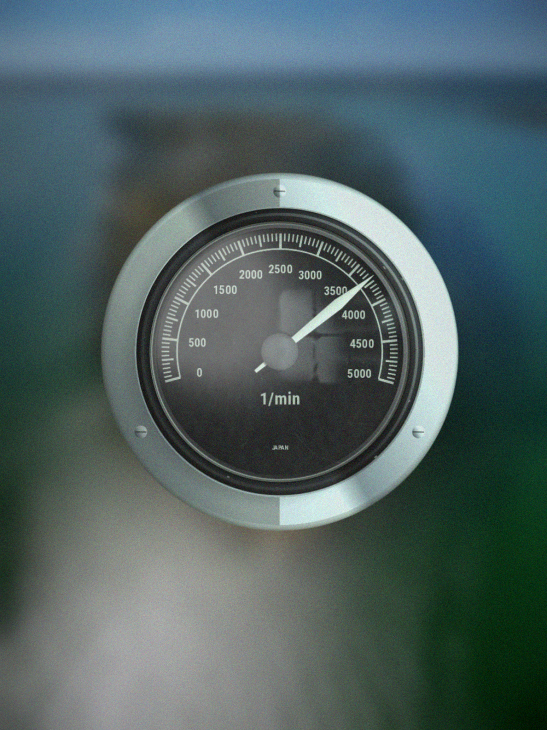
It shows 3700 rpm
